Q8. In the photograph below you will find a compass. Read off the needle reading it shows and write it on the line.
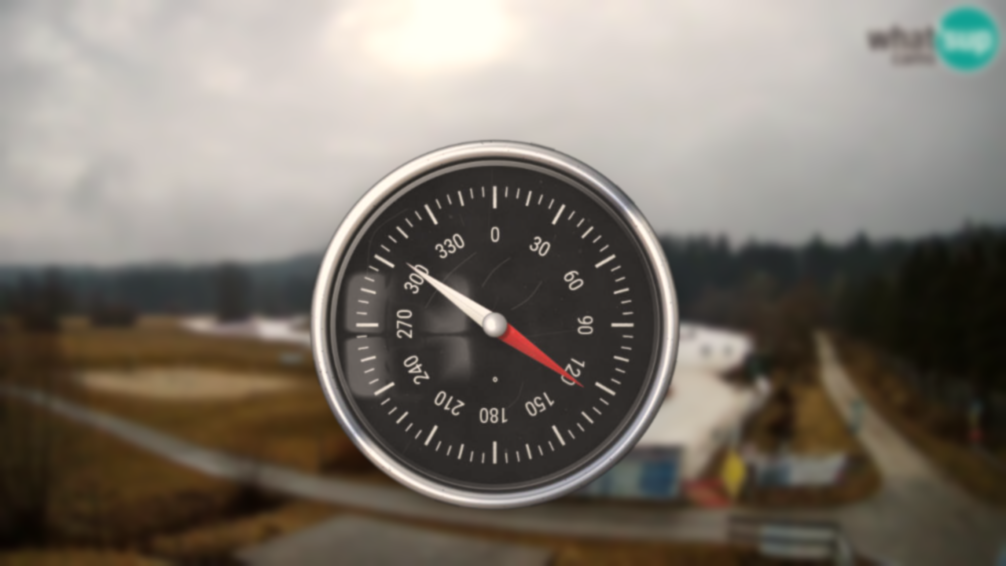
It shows 125 °
